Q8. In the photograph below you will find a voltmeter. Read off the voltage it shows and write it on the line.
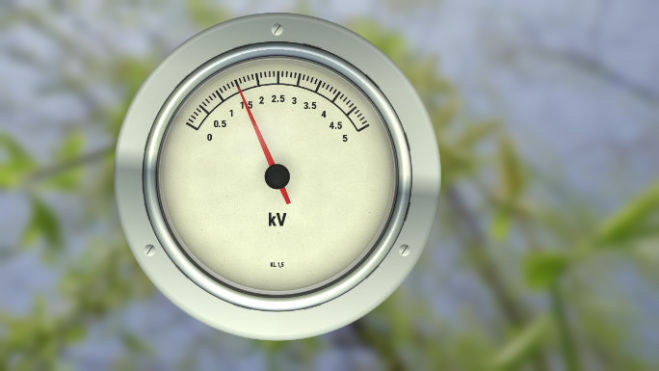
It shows 1.5 kV
